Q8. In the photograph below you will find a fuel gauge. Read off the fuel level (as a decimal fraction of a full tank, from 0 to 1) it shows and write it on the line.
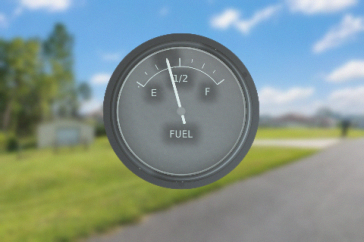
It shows 0.375
